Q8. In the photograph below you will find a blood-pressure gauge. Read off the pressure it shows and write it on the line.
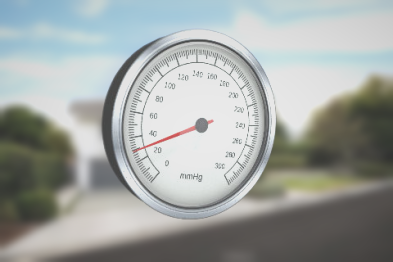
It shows 30 mmHg
